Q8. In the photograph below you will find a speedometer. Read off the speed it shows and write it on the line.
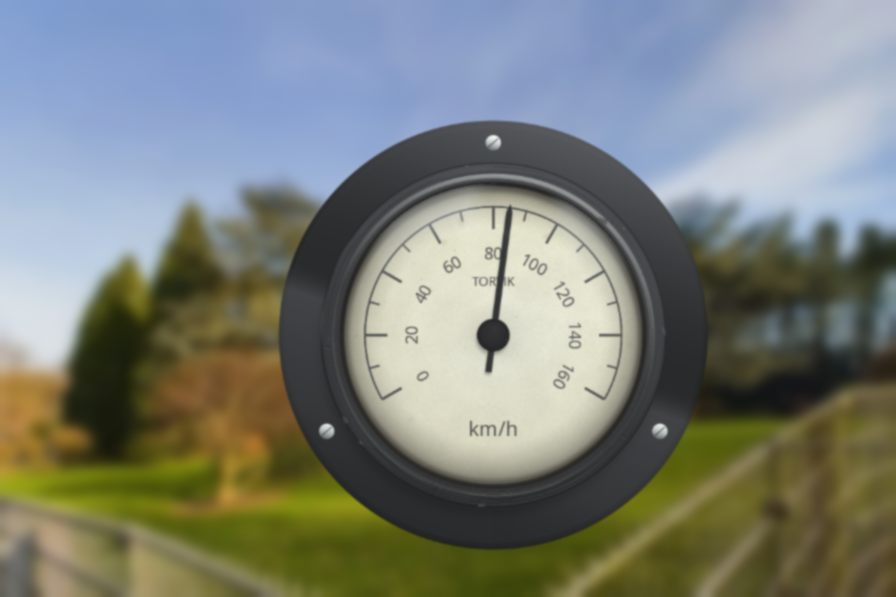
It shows 85 km/h
